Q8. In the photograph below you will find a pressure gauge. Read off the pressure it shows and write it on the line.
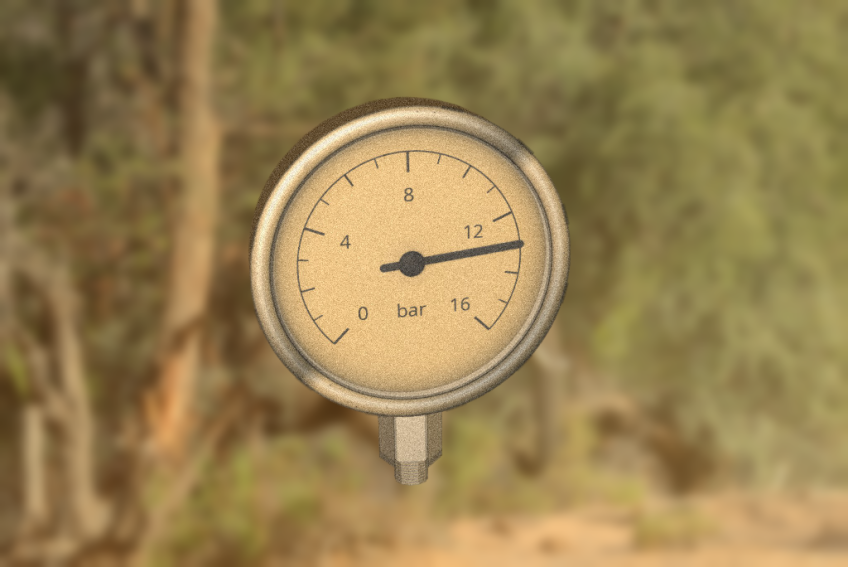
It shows 13 bar
